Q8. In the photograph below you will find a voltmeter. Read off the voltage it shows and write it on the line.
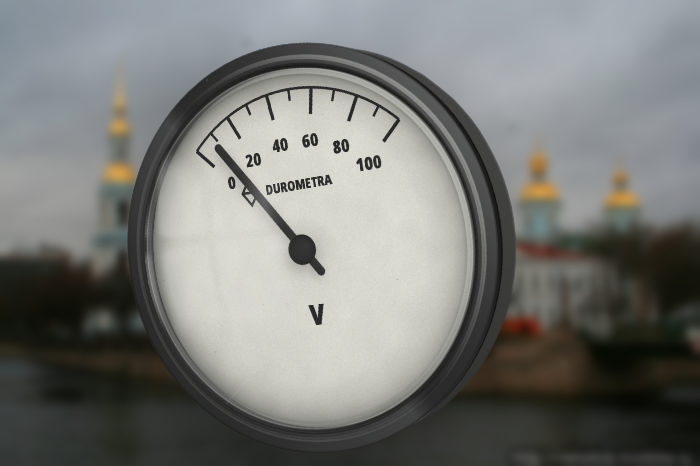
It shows 10 V
